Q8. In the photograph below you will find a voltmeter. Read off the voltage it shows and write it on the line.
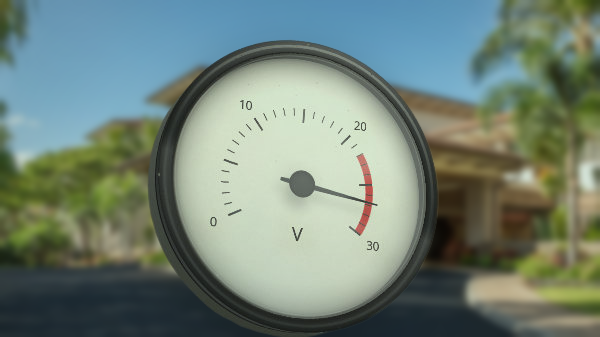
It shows 27 V
